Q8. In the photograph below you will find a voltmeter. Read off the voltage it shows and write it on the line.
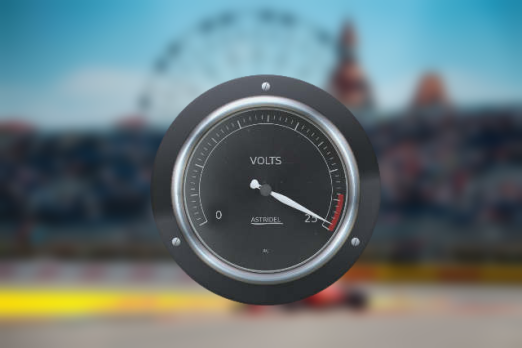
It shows 24.5 V
